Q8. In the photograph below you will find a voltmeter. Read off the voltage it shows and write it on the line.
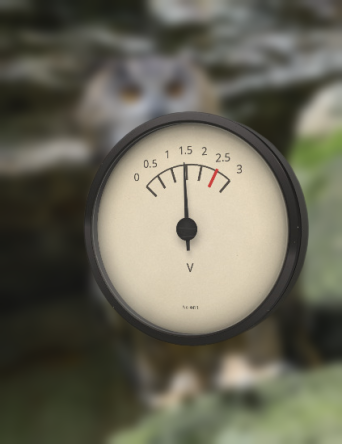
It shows 1.5 V
